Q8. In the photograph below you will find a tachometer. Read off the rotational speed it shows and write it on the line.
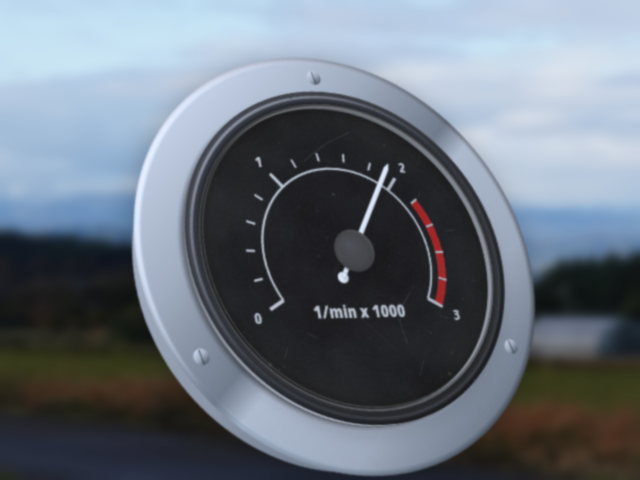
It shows 1900 rpm
